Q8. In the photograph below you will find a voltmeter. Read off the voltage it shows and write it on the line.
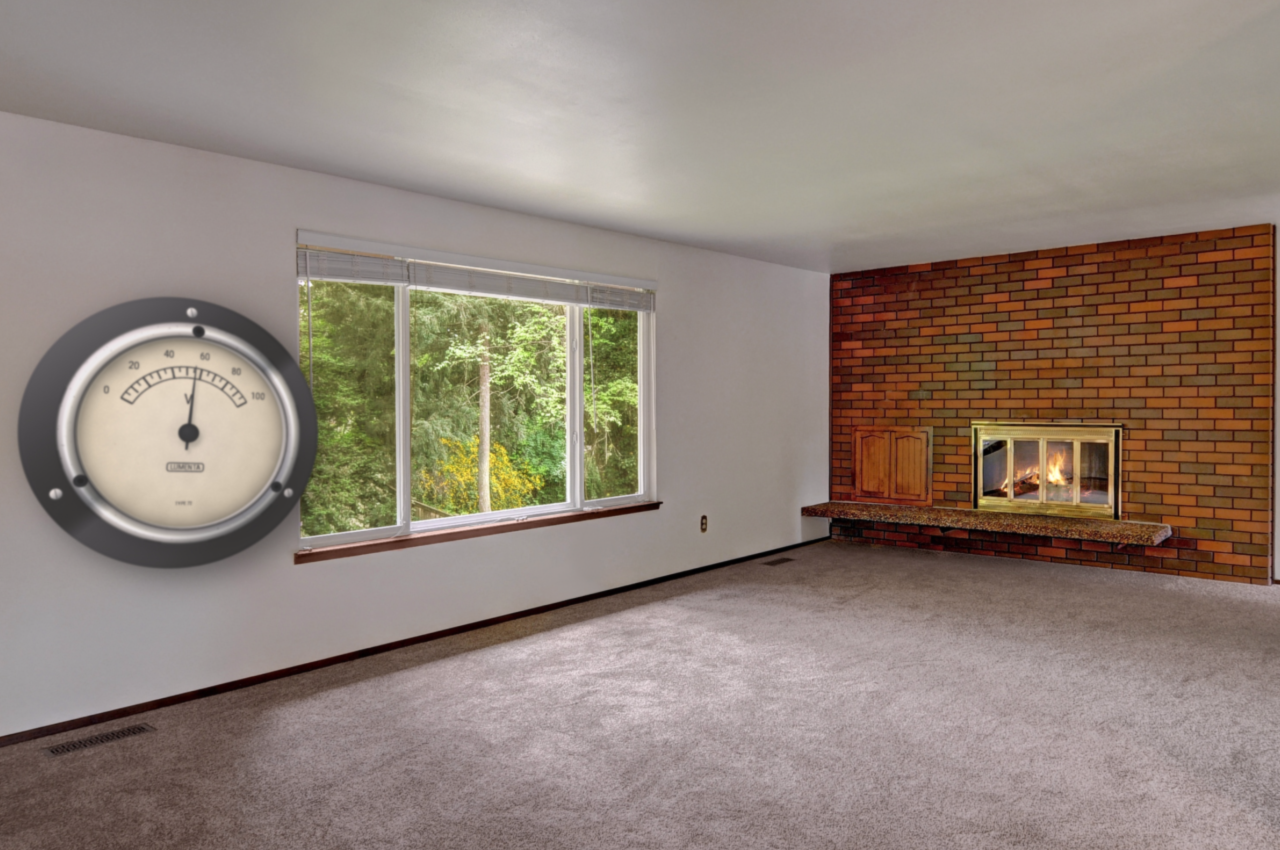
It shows 55 V
